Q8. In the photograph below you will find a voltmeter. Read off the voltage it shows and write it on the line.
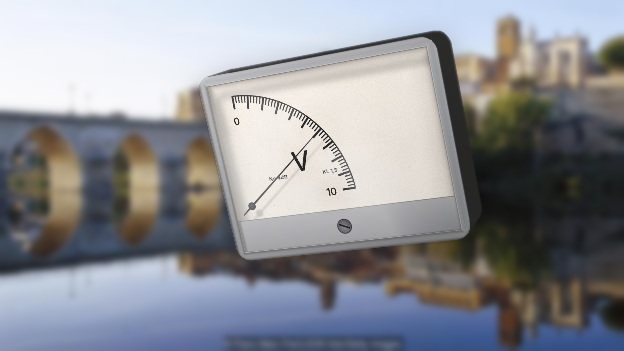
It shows 6 V
